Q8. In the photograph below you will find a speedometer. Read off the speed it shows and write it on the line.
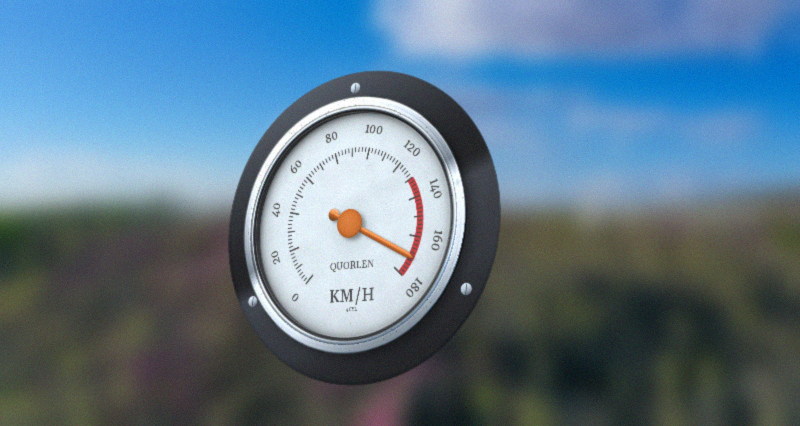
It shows 170 km/h
